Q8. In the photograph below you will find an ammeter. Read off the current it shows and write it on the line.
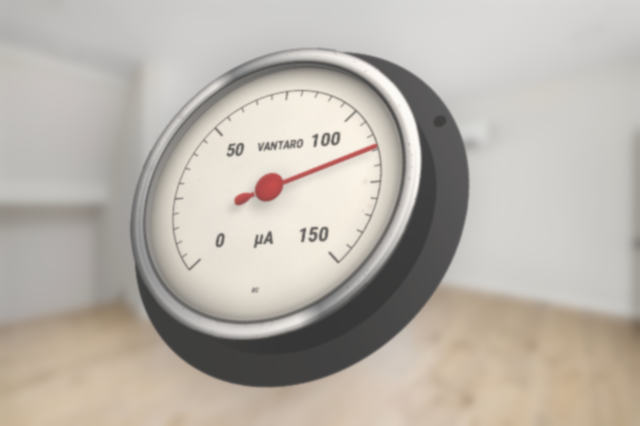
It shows 115 µA
